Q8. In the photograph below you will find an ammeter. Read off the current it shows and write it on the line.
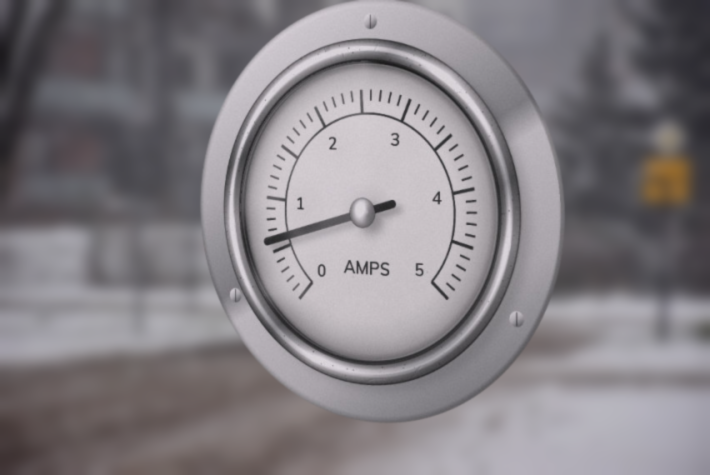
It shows 0.6 A
